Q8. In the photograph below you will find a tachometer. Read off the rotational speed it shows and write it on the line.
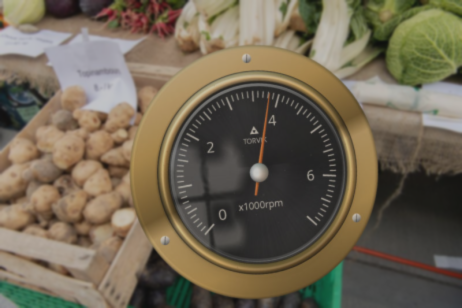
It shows 3800 rpm
